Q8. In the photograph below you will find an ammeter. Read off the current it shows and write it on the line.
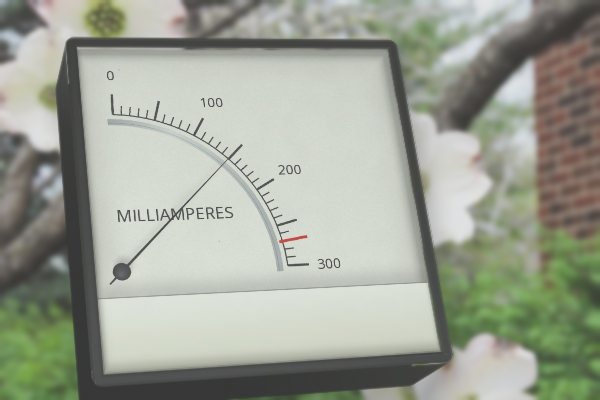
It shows 150 mA
